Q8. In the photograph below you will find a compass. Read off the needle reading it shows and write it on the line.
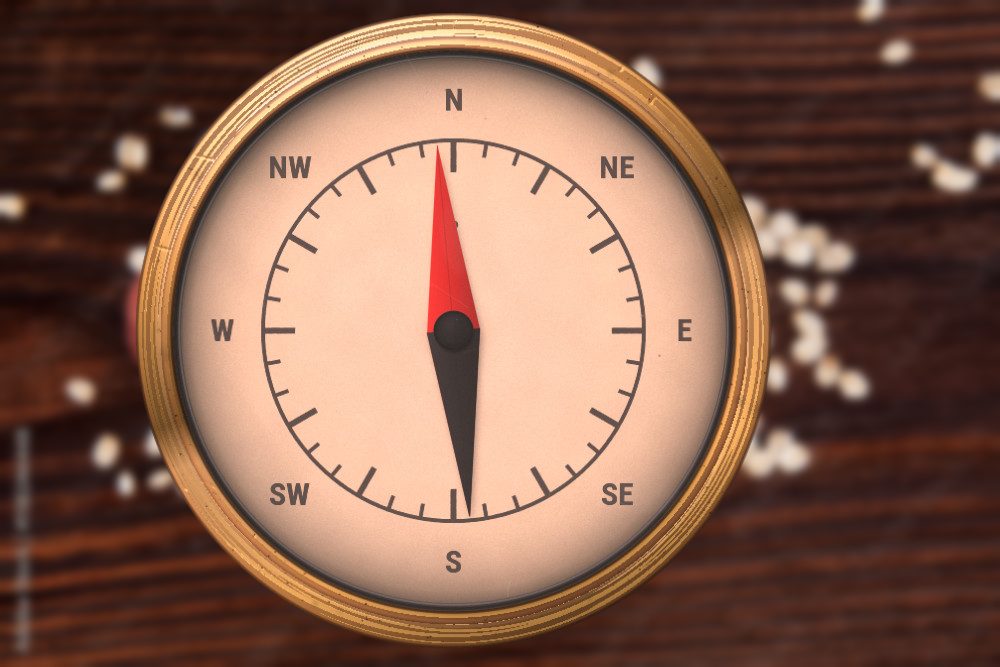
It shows 355 °
